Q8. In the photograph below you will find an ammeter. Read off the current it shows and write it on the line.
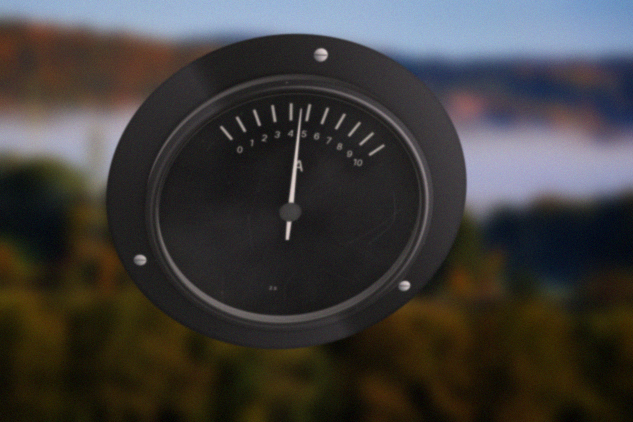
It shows 4.5 A
